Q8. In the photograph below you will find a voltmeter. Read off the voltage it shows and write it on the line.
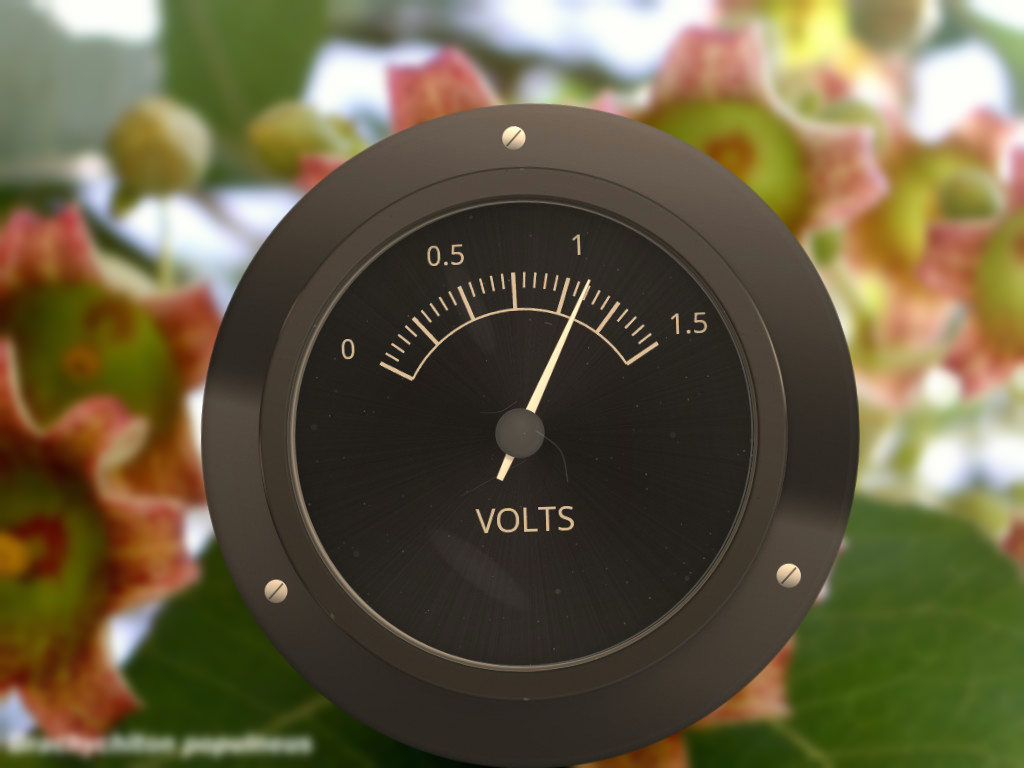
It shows 1.1 V
